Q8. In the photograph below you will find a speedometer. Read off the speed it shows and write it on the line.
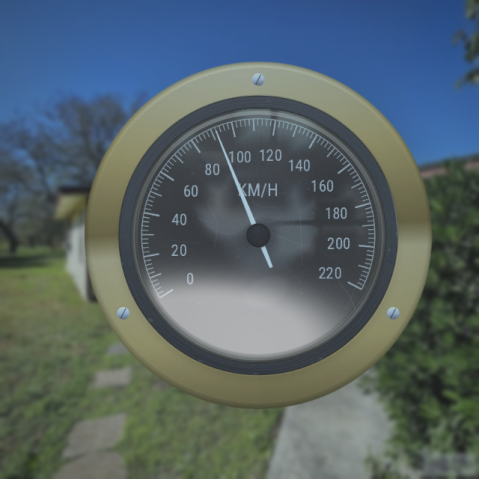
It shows 92 km/h
